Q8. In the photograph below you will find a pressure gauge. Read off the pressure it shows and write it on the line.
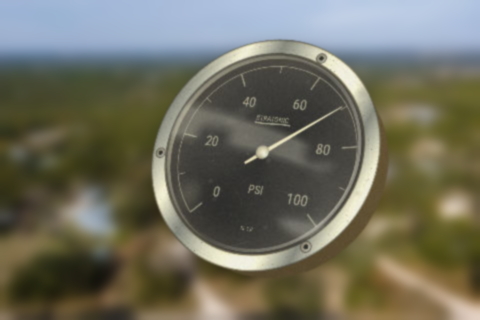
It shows 70 psi
